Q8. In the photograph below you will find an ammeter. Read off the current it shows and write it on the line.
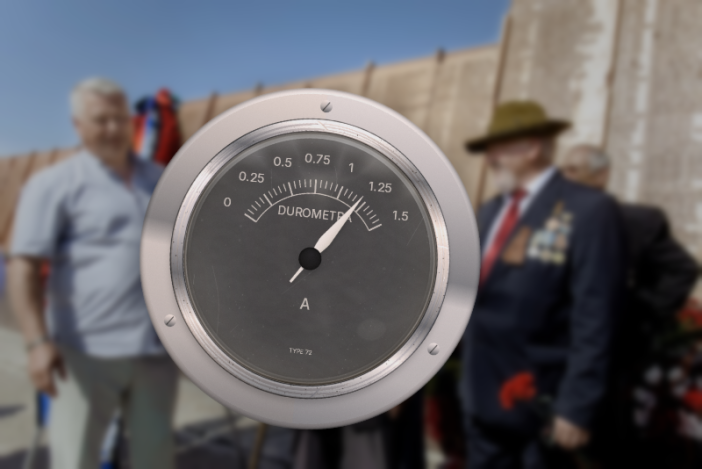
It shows 1.2 A
